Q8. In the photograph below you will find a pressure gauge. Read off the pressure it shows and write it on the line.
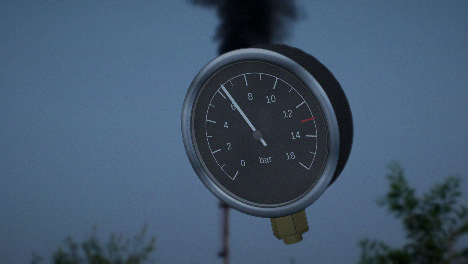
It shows 6.5 bar
